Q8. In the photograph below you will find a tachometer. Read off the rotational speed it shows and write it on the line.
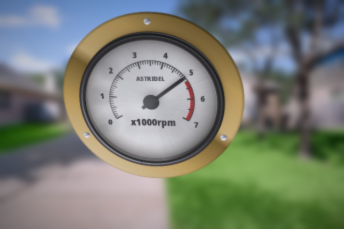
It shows 5000 rpm
